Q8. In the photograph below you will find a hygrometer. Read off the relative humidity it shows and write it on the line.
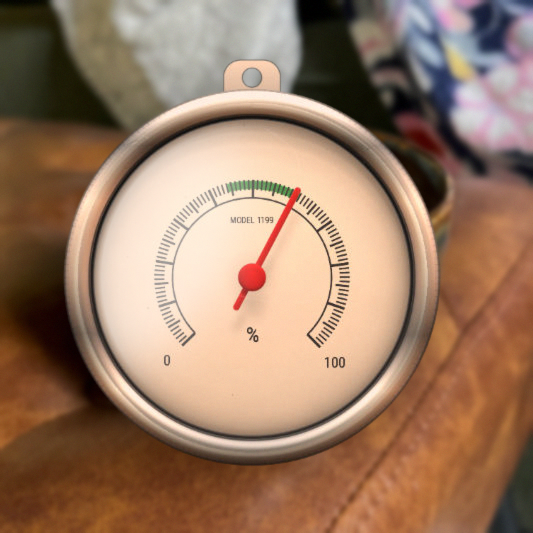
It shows 60 %
